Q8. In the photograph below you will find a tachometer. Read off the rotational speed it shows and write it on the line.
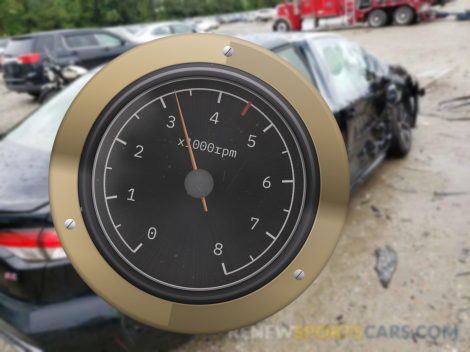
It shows 3250 rpm
